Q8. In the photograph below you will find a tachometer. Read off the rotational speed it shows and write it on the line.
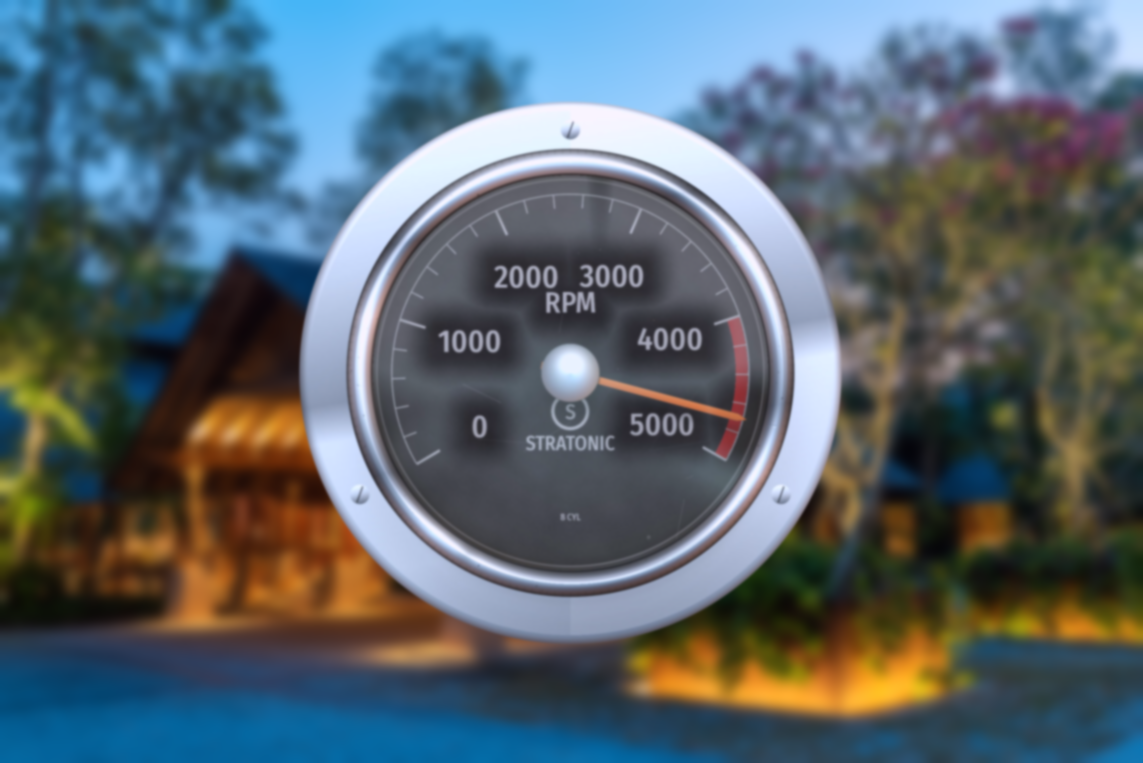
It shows 4700 rpm
